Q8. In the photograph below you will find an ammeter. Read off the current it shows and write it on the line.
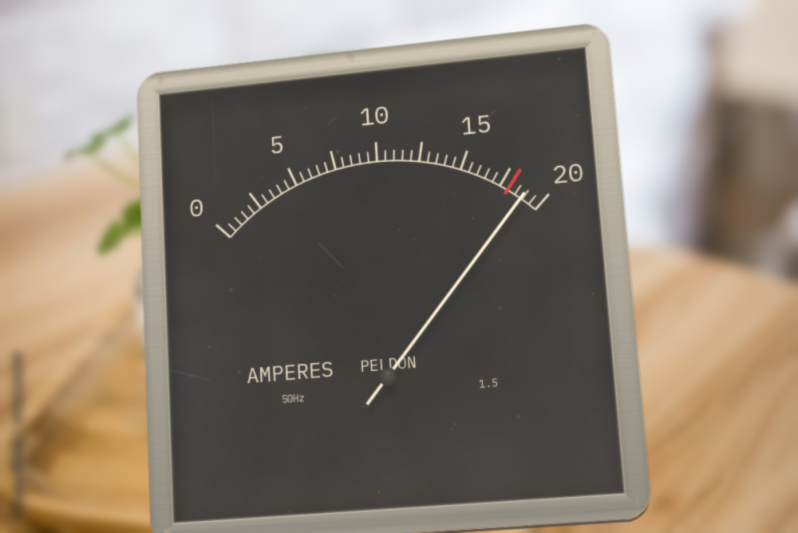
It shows 19 A
